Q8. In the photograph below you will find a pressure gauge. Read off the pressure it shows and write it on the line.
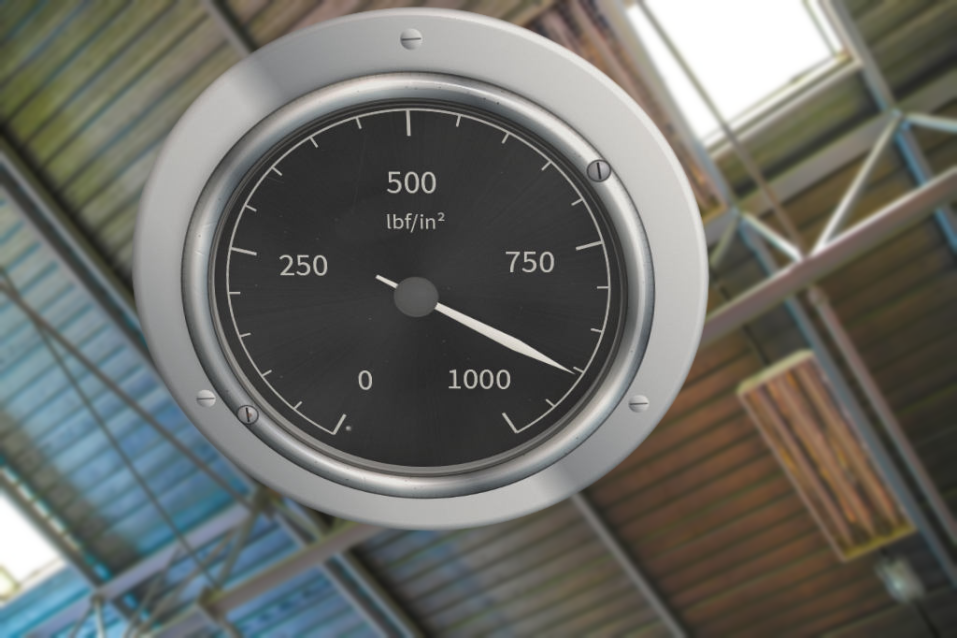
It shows 900 psi
